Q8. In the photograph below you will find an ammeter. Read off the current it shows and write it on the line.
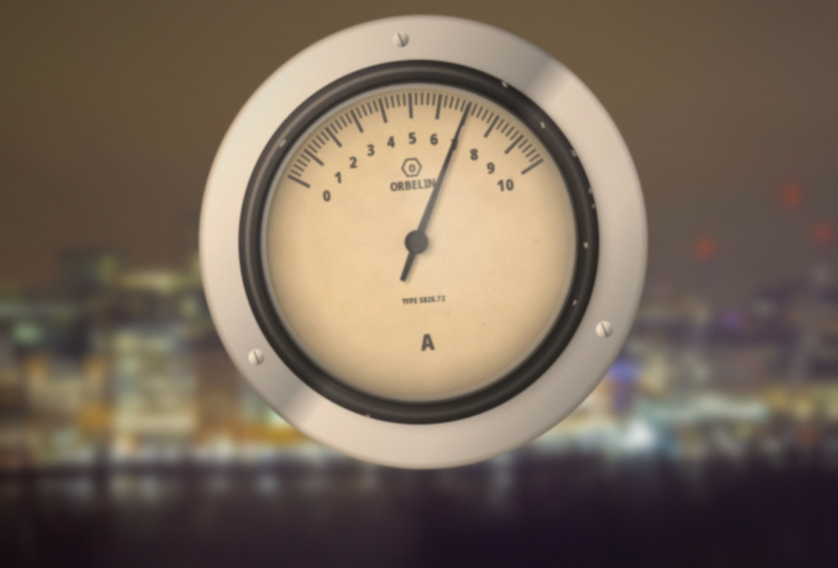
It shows 7 A
